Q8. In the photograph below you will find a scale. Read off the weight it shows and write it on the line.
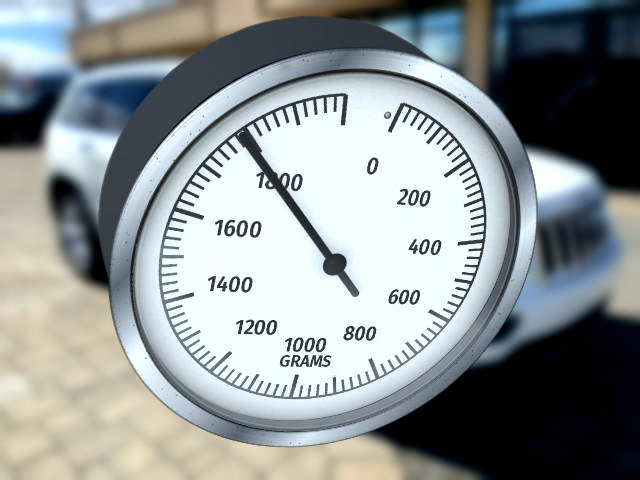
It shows 1790 g
